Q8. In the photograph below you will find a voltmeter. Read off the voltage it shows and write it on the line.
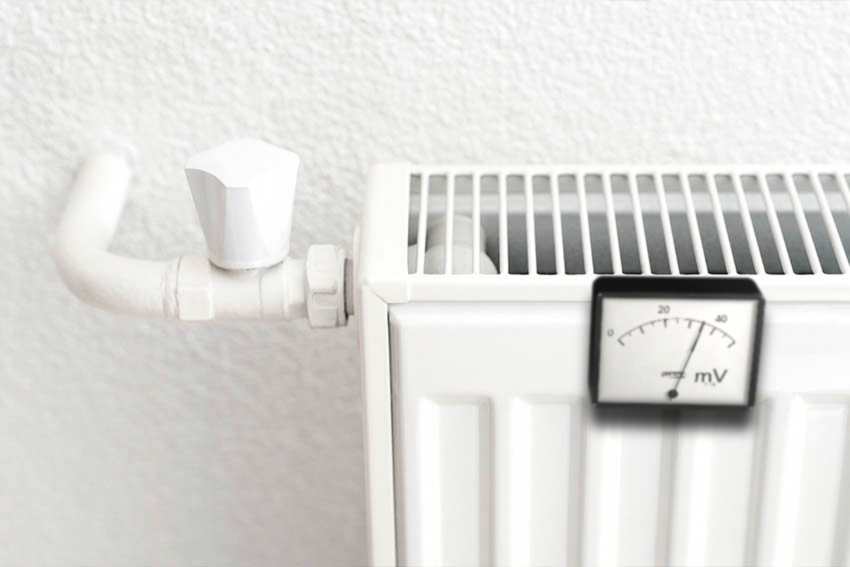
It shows 35 mV
